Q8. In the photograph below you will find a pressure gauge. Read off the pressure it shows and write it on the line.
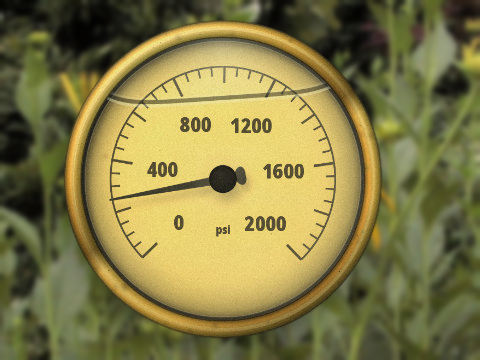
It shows 250 psi
